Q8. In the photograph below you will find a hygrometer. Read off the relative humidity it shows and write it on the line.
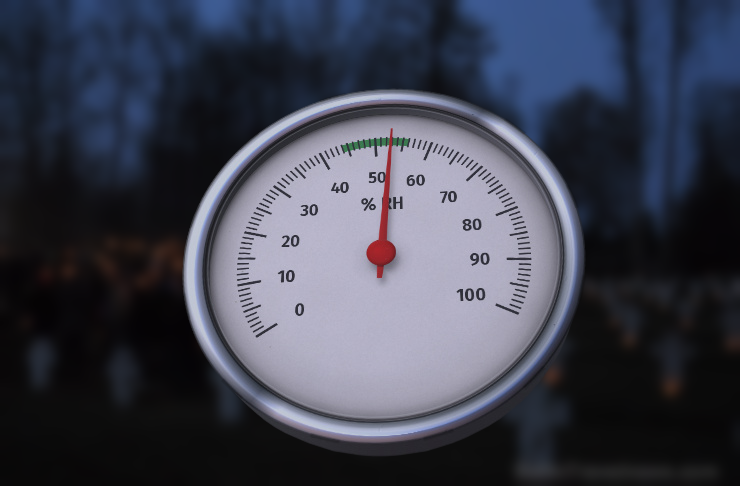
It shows 53 %
